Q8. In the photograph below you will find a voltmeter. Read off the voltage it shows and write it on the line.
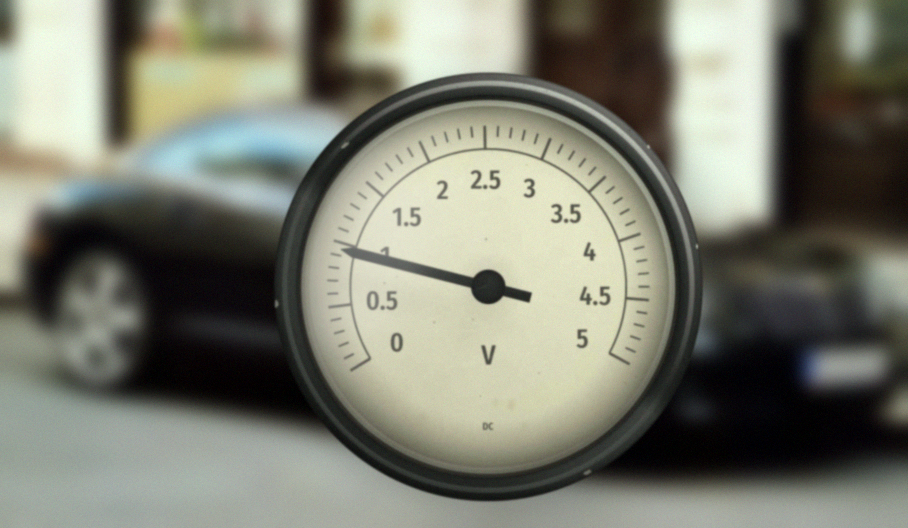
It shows 0.95 V
